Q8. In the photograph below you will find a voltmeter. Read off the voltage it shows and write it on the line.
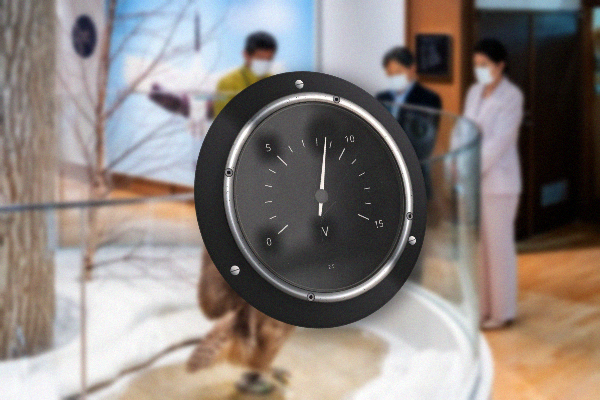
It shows 8.5 V
